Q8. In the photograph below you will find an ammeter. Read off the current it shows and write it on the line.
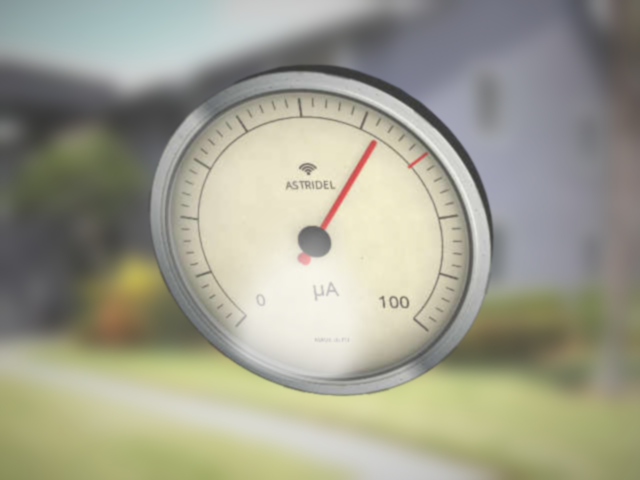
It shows 63 µA
